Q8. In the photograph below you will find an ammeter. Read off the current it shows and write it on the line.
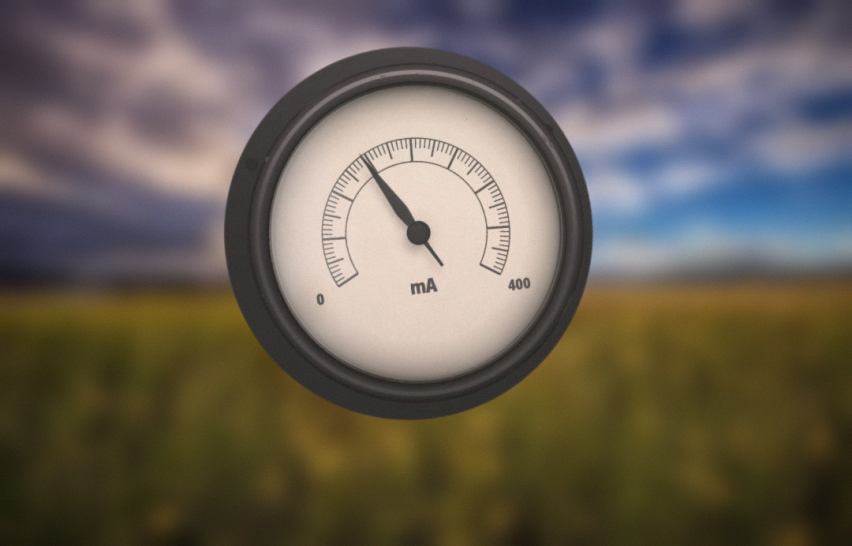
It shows 145 mA
